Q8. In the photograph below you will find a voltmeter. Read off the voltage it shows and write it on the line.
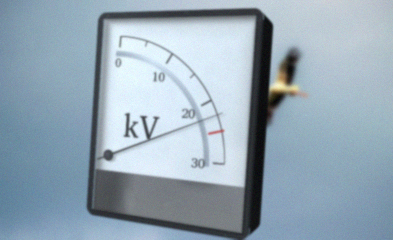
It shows 22.5 kV
